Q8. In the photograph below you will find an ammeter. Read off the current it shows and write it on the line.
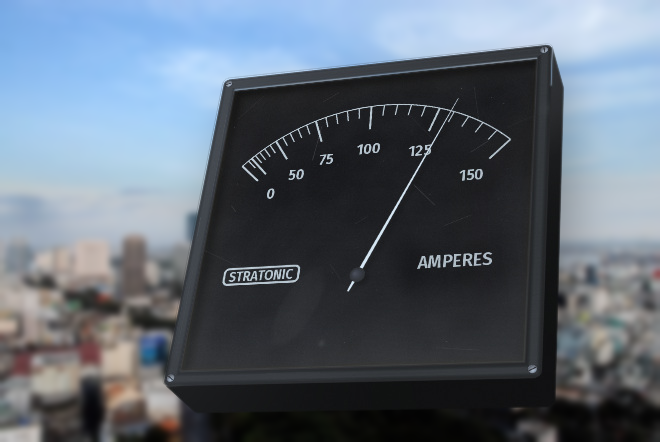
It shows 130 A
